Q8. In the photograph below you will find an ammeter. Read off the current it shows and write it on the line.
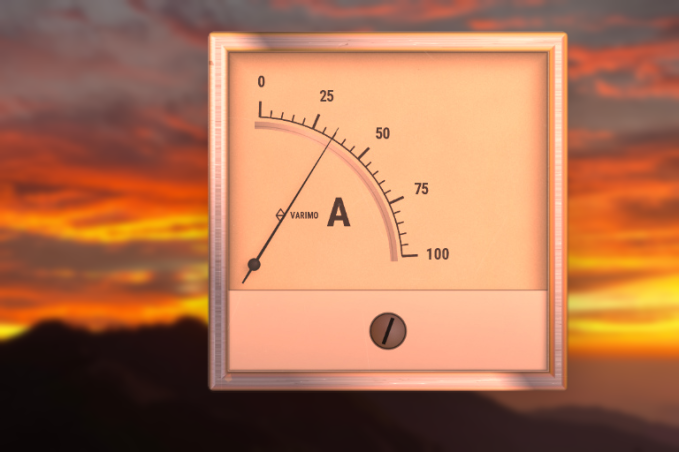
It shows 35 A
